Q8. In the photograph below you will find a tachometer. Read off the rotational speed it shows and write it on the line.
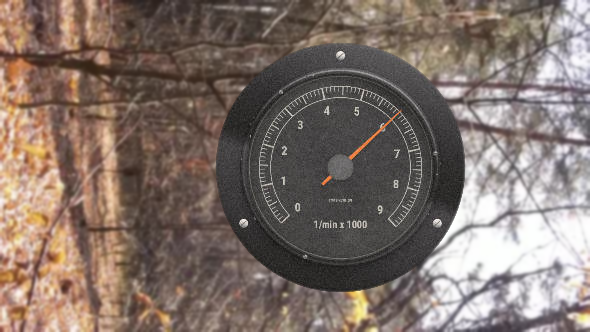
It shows 6000 rpm
